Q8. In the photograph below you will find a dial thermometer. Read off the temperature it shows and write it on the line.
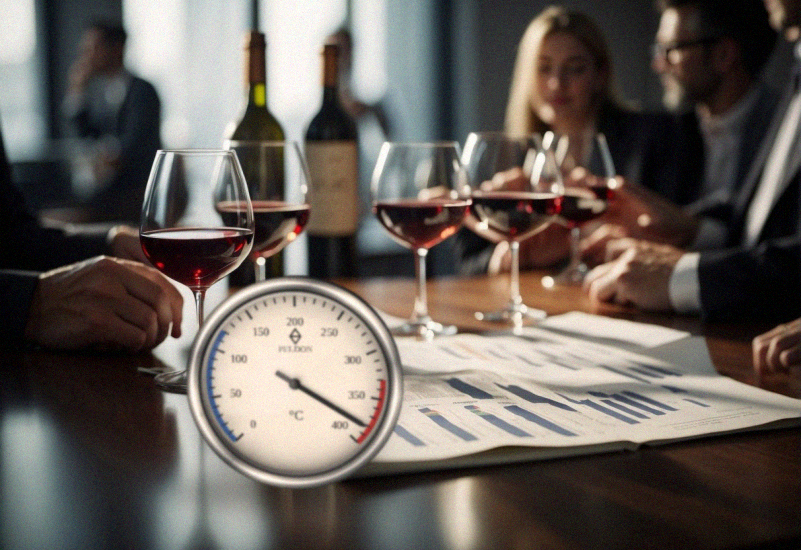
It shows 380 °C
